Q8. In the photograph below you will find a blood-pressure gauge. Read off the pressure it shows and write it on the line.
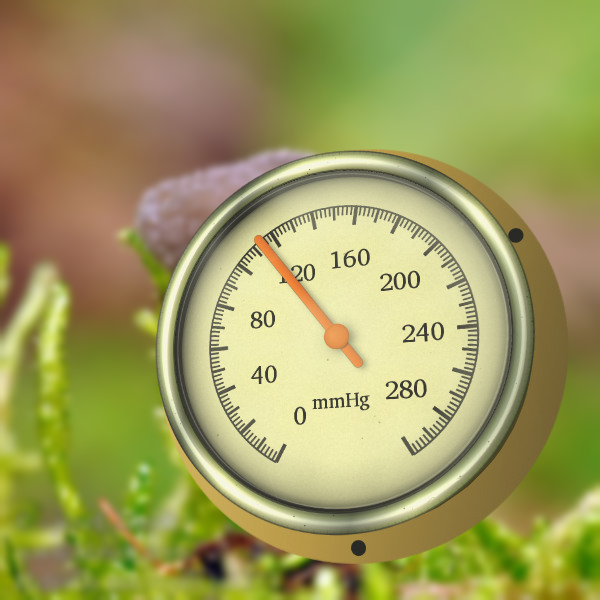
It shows 114 mmHg
